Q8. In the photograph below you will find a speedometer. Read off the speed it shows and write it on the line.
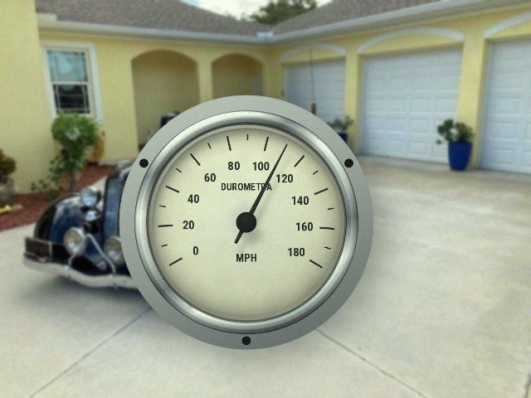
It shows 110 mph
